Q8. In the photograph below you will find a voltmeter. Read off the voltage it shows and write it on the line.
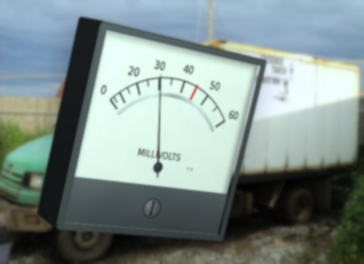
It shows 30 mV
